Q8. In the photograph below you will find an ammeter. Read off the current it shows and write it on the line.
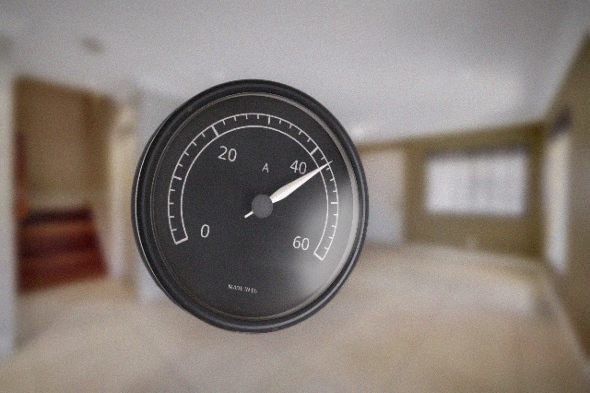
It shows 43 A
